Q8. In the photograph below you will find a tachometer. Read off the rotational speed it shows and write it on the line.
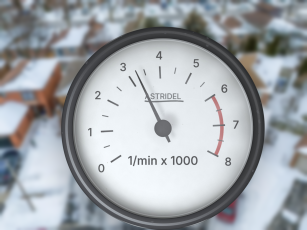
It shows 3250 rpm
